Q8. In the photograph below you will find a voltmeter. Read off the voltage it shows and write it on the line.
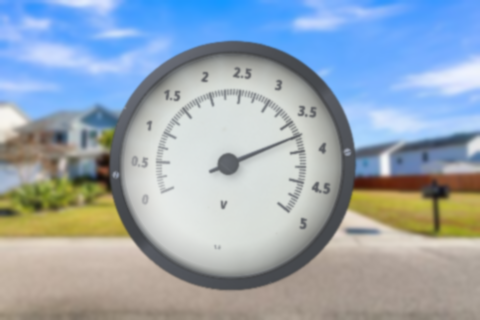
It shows 3.75 V
